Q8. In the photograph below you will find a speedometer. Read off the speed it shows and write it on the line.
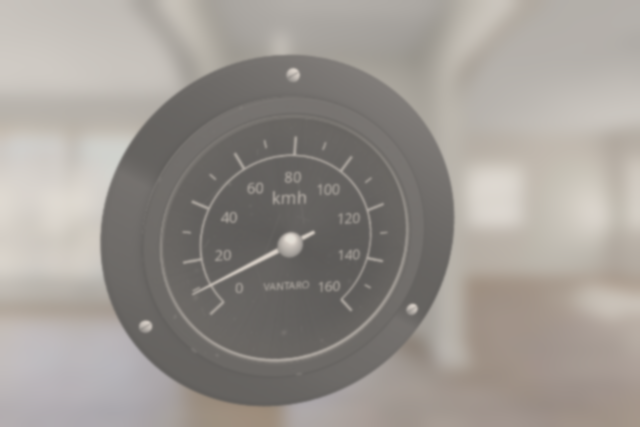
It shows 10 km/h
